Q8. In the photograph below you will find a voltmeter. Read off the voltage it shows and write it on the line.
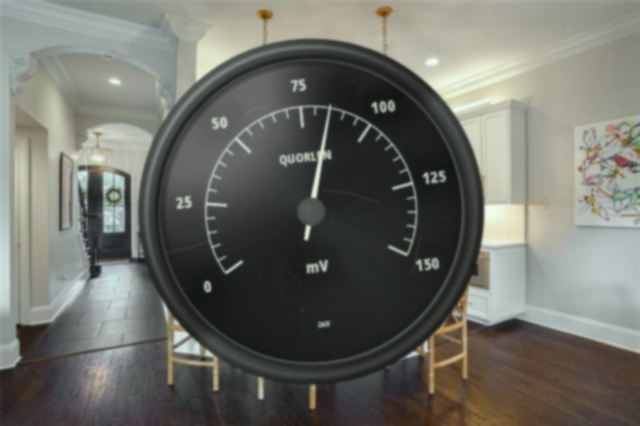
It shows 85 mV
